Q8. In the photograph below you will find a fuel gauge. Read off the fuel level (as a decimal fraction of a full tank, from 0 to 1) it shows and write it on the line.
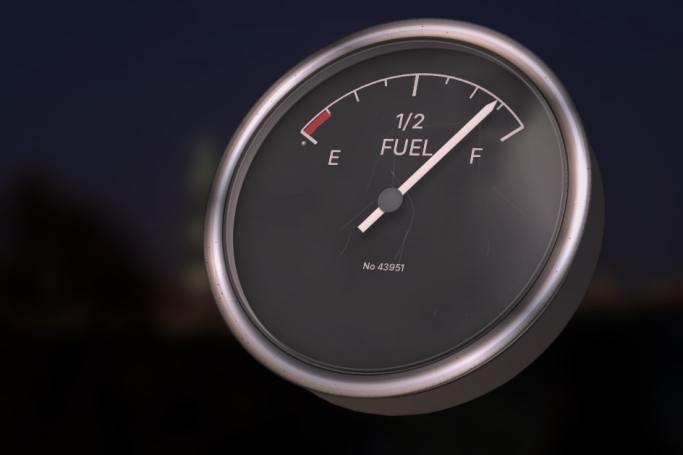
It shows 0.875
